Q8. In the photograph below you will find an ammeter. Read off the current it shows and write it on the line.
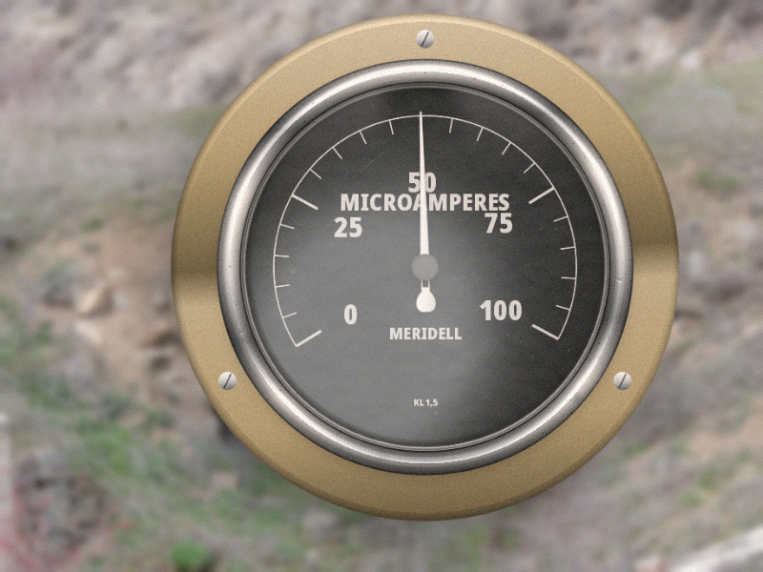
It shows 50 µA
